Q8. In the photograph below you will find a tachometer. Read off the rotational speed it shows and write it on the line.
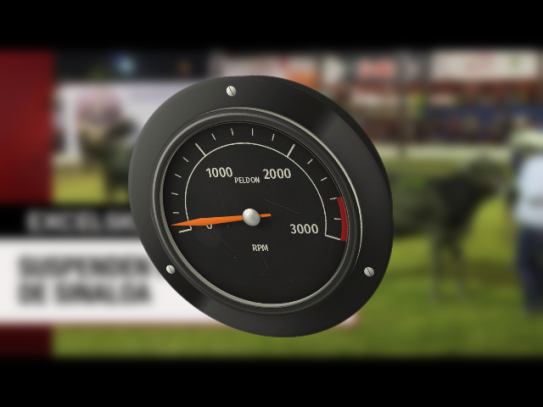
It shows 100 rpm
